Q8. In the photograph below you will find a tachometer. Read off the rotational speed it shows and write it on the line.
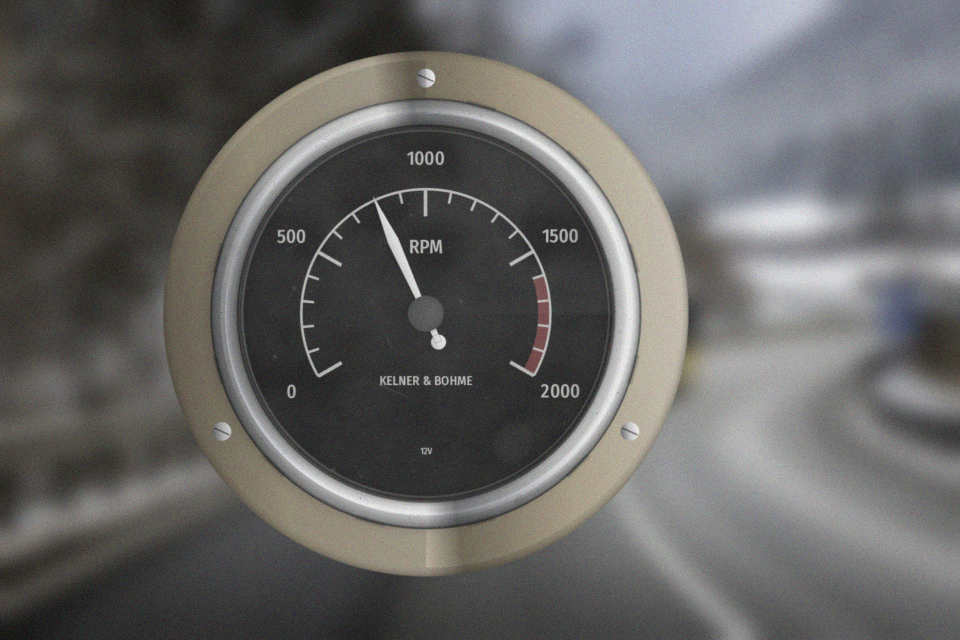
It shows 800 rpm
